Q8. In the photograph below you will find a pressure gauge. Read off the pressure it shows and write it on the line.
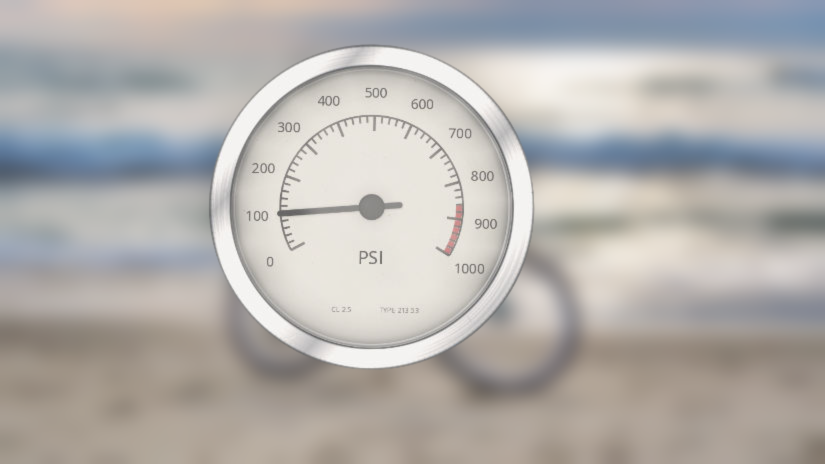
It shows 100 psi
